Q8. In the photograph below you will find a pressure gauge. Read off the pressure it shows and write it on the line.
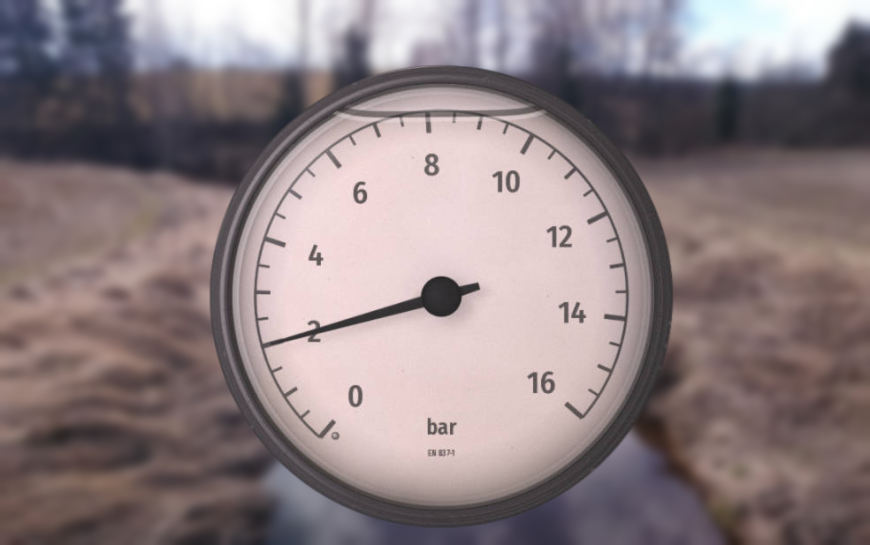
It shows 2 bar
